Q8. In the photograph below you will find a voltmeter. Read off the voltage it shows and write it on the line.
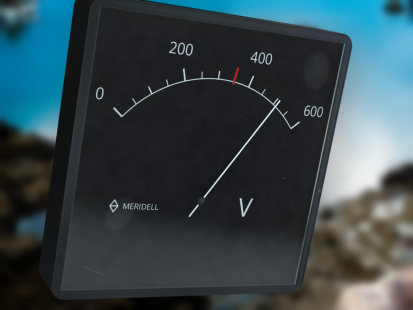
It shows 500 V
